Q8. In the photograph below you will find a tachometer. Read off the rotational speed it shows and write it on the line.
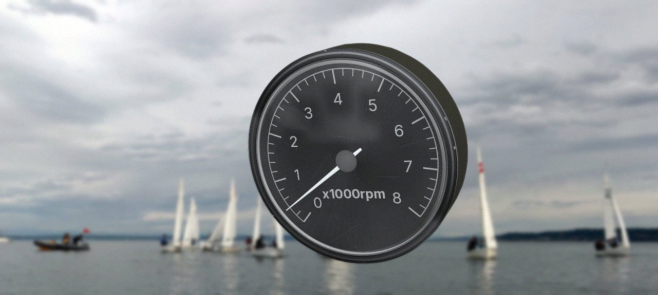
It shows 400 rpm
